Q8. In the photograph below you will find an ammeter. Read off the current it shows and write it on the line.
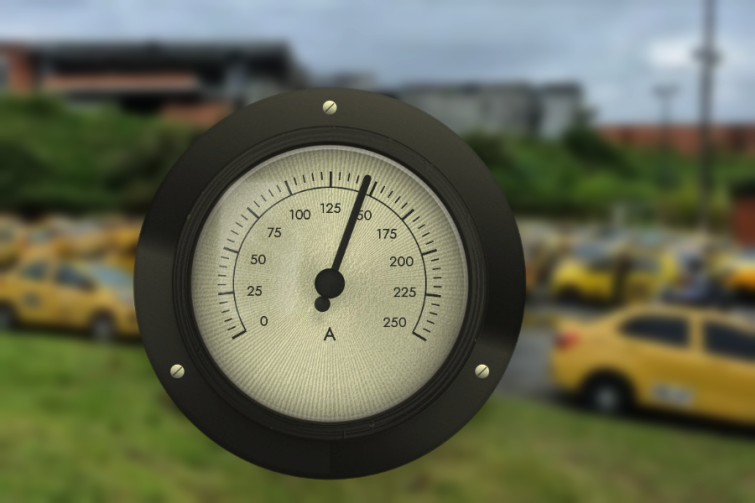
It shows 145 A
